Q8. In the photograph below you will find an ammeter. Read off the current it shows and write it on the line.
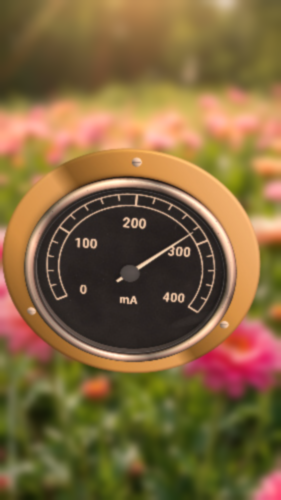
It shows 280 mA
